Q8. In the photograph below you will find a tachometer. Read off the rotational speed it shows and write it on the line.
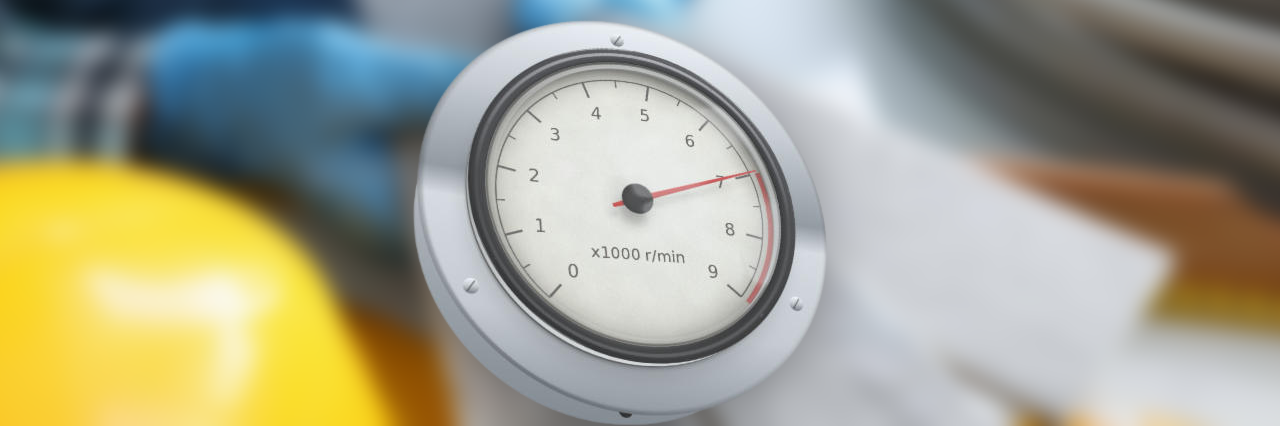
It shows 7000 rpm
